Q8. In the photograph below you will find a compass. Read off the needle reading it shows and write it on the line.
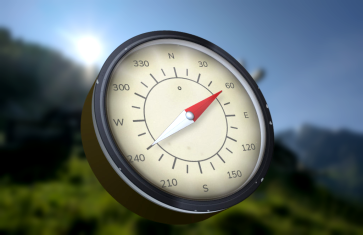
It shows 60 °
